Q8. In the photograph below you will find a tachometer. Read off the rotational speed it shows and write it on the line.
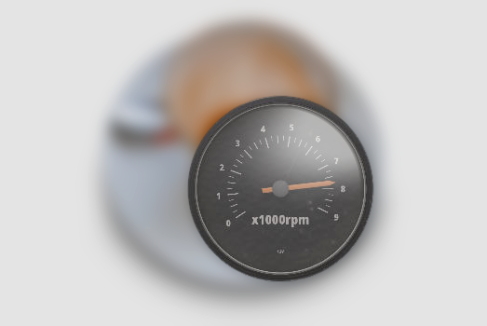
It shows 7750 rpm
